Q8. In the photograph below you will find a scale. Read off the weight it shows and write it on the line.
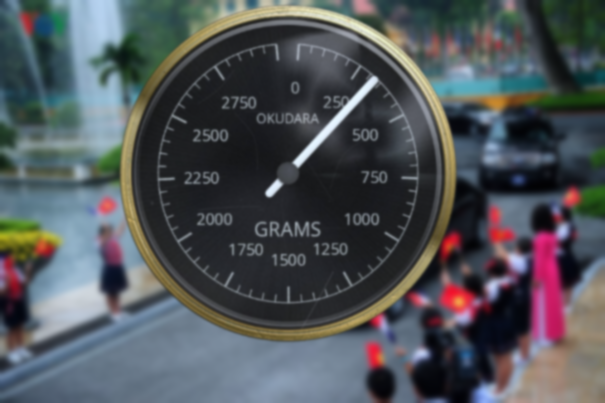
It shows 325 g
